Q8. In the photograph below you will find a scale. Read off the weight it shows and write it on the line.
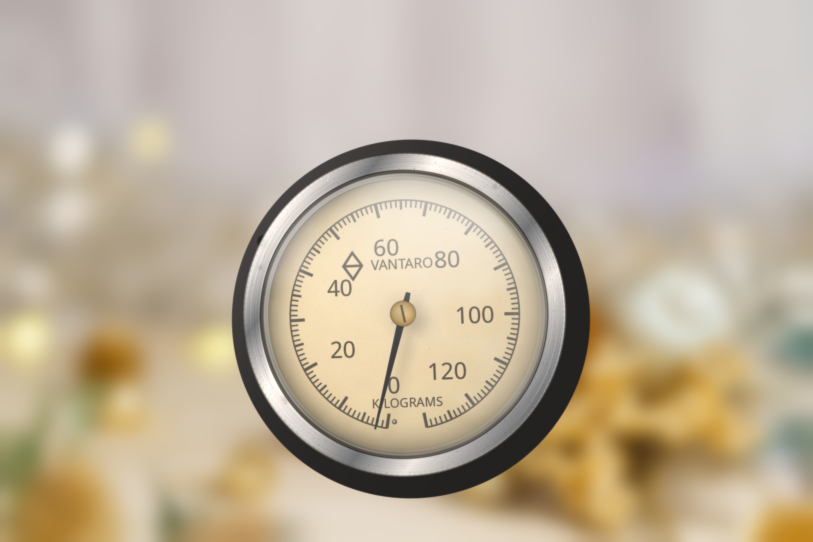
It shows 2 kg
